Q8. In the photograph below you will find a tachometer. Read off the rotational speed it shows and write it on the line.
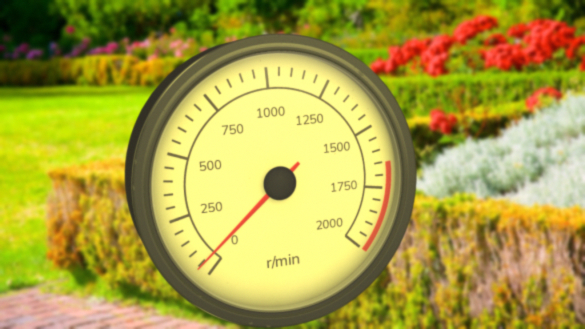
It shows 50 rpm
